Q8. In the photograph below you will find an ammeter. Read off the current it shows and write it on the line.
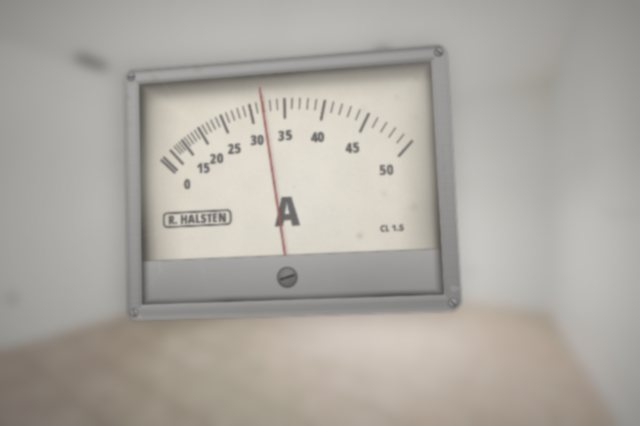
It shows 32 A
